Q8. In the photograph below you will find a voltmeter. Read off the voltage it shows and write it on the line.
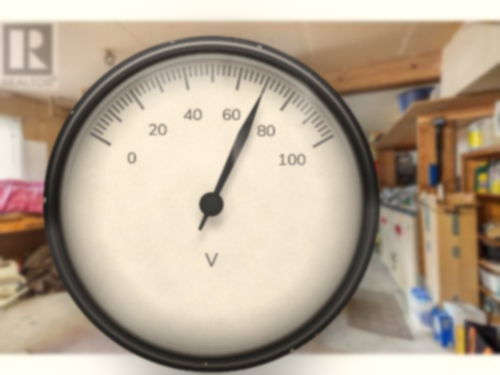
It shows 70 V
